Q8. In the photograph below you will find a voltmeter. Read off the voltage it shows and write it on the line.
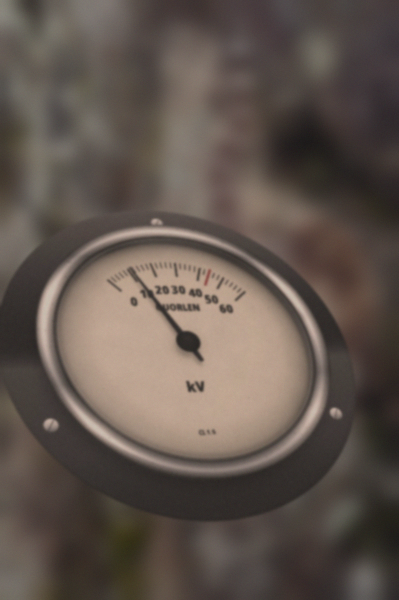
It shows 10 kV
